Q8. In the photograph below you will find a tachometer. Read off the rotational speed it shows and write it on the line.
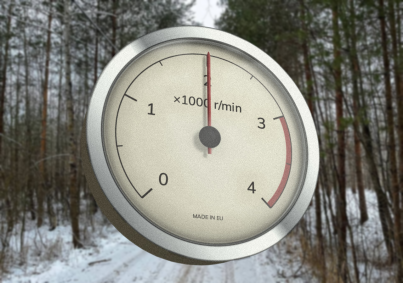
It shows 2000 rpm
